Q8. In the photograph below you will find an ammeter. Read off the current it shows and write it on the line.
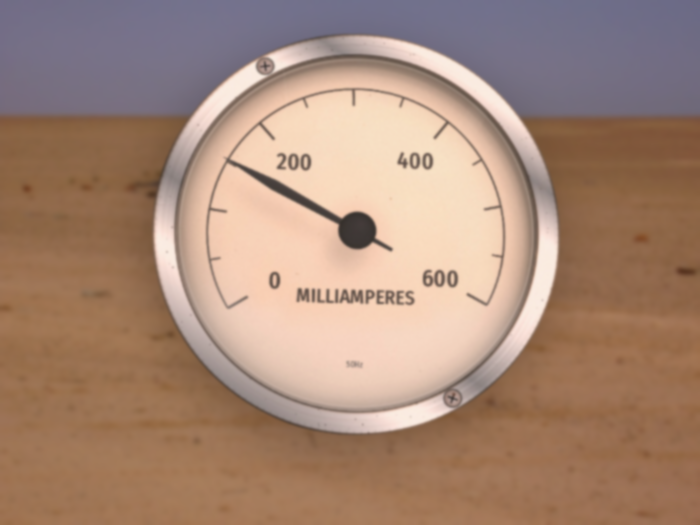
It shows 150 mA
